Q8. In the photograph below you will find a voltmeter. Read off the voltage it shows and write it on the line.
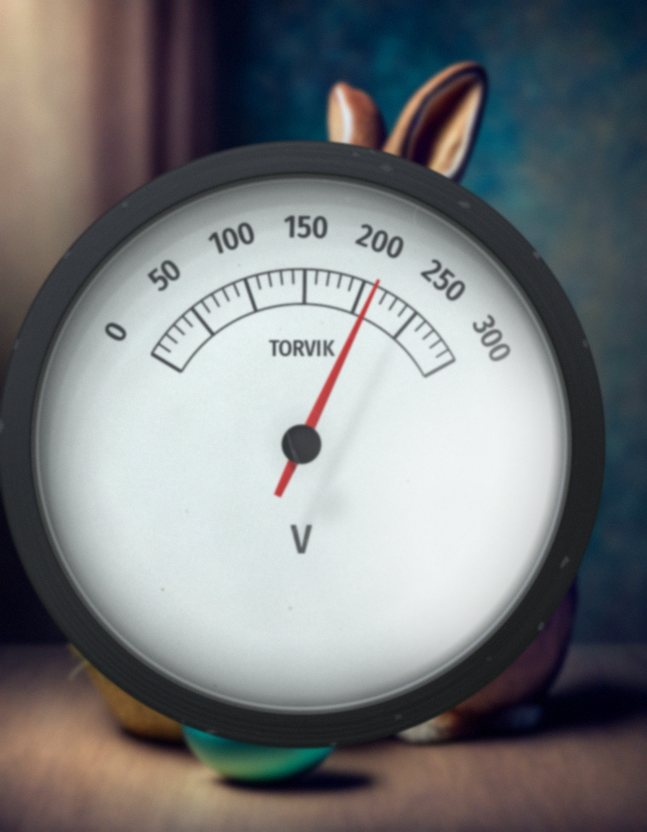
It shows 210 V
